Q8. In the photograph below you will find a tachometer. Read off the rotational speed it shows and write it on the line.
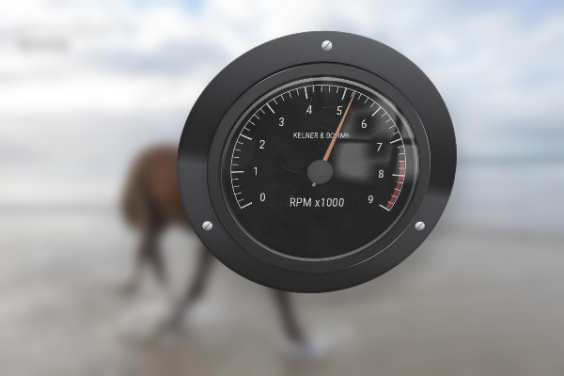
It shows 5200 rpm
